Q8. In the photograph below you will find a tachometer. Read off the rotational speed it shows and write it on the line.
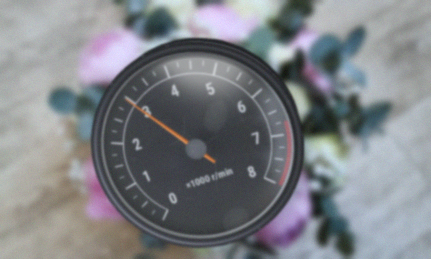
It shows 3000 rpm
